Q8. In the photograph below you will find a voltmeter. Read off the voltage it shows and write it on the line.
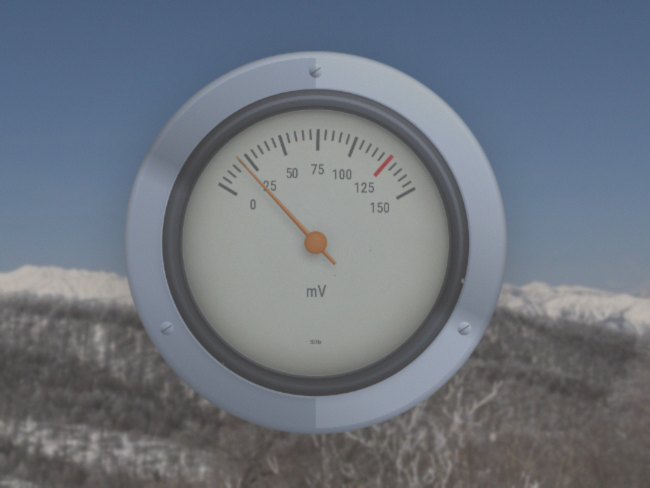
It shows 20 mV
